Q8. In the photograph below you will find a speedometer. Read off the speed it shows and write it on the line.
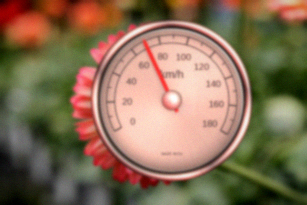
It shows 70 km/h
